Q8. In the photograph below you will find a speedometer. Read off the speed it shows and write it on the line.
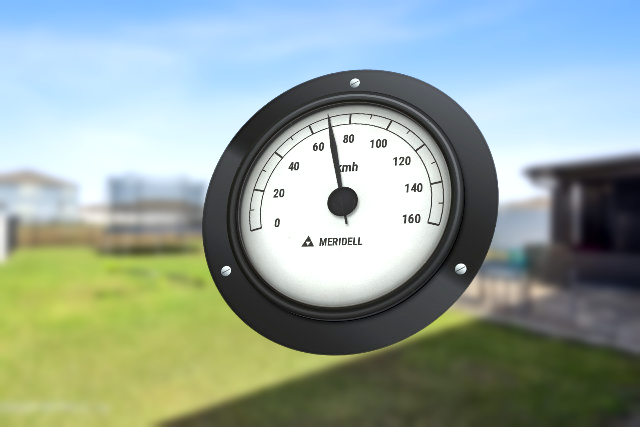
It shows 70 km/h
